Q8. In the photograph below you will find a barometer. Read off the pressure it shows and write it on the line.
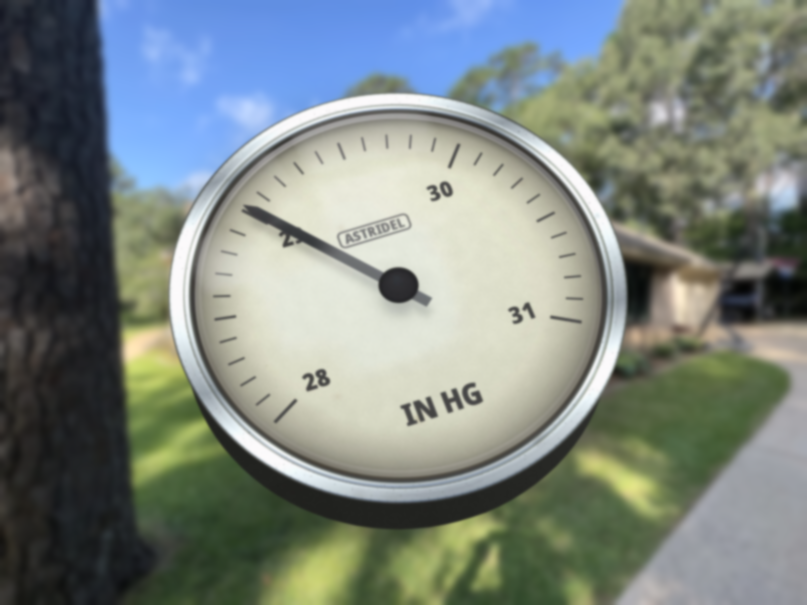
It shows 29 inHg
